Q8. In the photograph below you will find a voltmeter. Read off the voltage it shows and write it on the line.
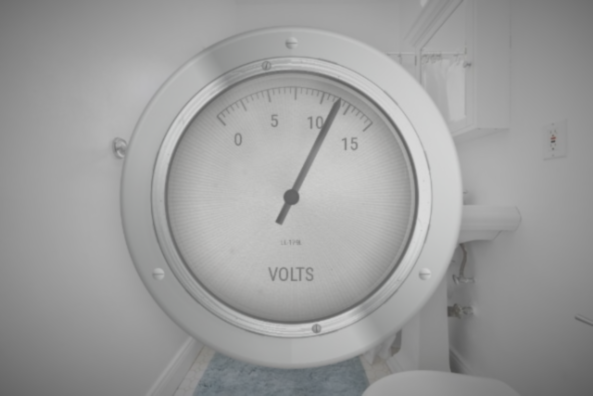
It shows 11.5 V
